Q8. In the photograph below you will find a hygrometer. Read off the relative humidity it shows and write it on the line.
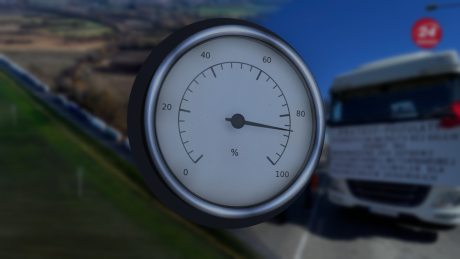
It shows 86 %
